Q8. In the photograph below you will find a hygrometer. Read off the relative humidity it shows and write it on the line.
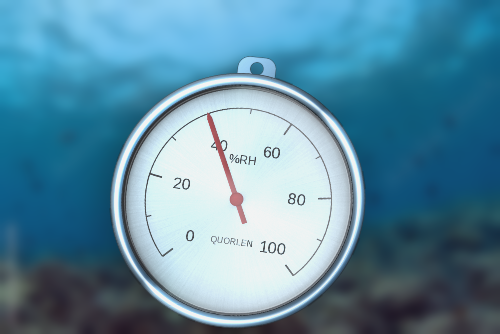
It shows 40 %
